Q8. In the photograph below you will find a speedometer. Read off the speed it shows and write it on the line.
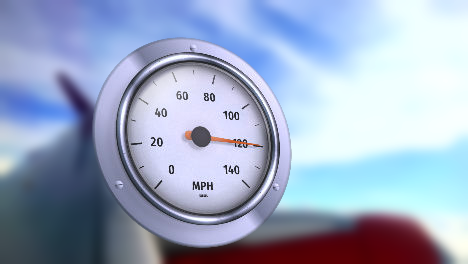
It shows 120 mph
